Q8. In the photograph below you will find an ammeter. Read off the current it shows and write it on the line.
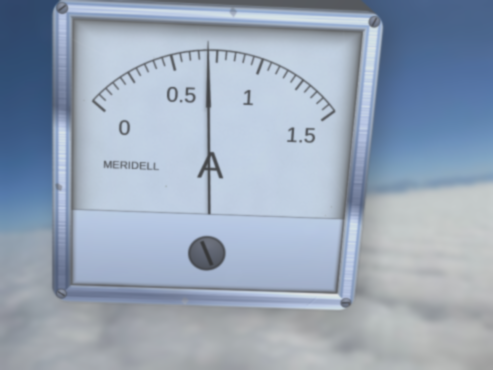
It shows 0.7 A
